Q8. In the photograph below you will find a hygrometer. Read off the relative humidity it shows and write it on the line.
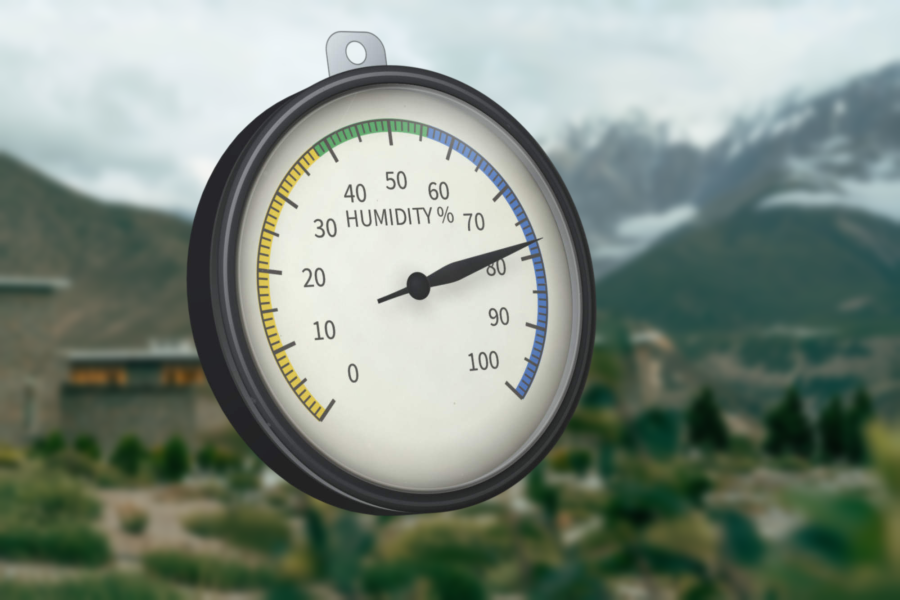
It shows 78 %
